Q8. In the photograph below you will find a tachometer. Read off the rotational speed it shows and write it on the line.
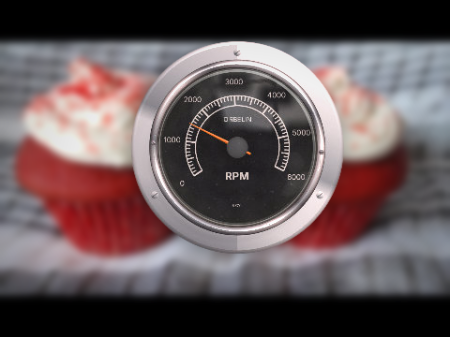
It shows 1500 rpm
